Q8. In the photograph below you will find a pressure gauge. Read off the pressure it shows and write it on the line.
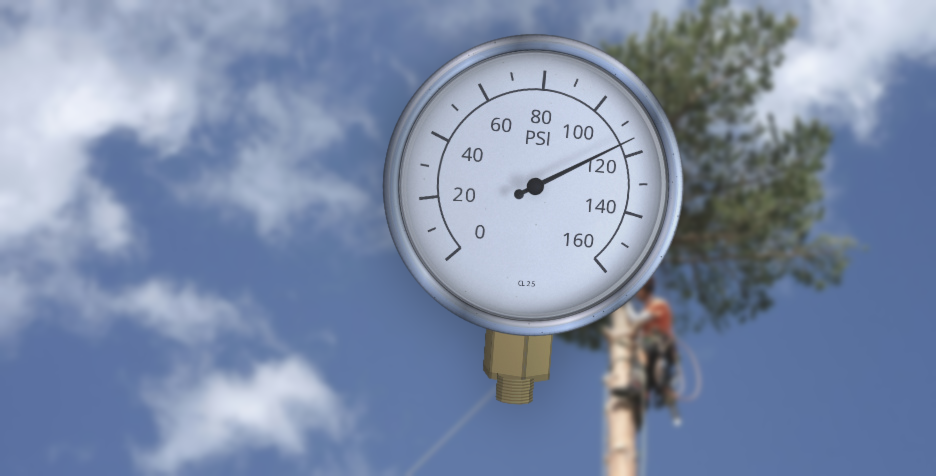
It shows 115 psi
